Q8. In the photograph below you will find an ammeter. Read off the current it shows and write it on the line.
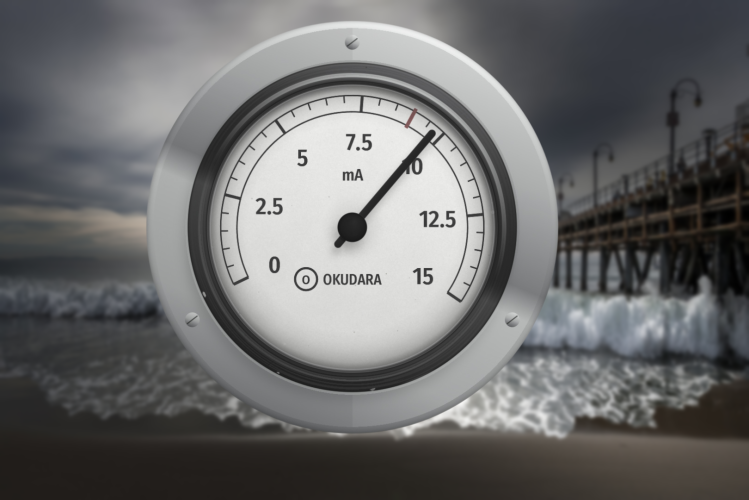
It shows 9.75 mA
